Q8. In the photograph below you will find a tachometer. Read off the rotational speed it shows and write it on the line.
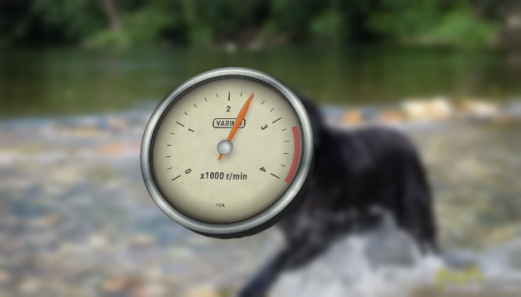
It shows 2400 rpm
